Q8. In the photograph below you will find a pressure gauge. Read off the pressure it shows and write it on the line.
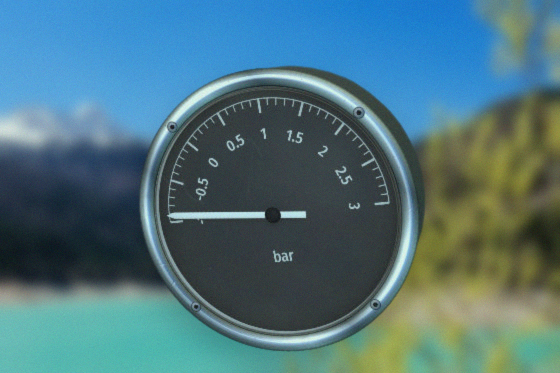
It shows -0.9 bar
